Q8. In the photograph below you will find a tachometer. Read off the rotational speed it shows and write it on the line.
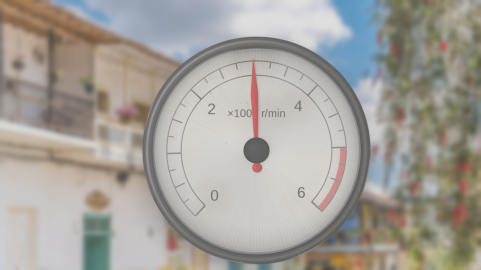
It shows 3000 rpm
